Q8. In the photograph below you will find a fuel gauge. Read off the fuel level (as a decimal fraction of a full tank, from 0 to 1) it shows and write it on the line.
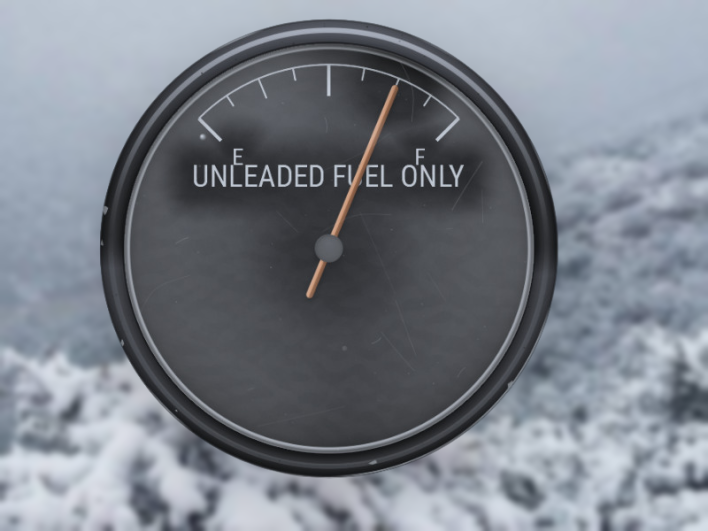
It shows 0.75
